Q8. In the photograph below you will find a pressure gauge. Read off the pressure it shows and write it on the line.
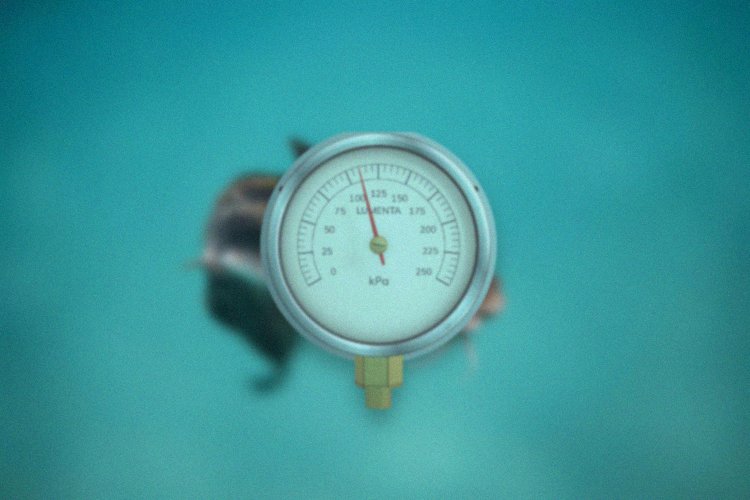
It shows 110 kPa
